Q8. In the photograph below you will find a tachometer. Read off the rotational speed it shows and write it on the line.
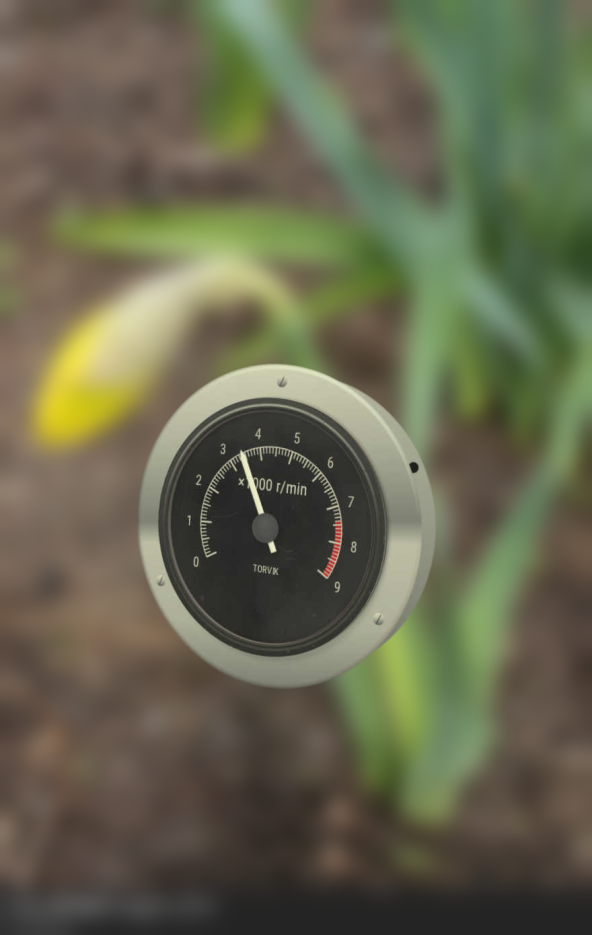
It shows 3500 rpm
